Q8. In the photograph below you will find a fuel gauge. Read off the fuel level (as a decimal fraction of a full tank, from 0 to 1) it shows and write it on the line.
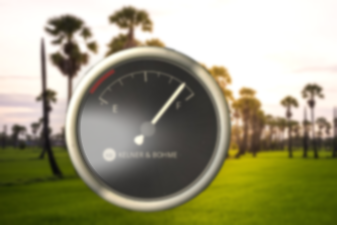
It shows 0.875
